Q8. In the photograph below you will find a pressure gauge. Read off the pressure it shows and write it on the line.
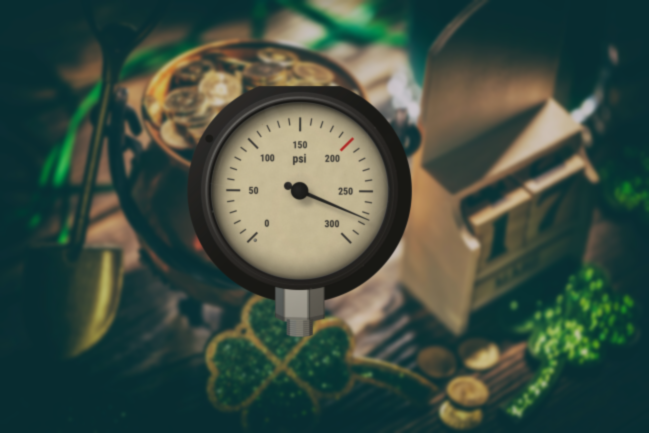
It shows 275 psi
